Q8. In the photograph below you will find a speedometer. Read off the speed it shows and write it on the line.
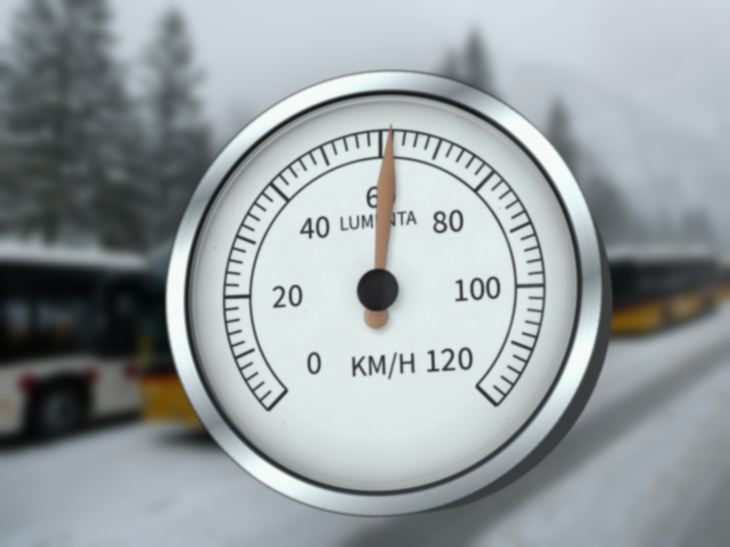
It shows 62 km/h
